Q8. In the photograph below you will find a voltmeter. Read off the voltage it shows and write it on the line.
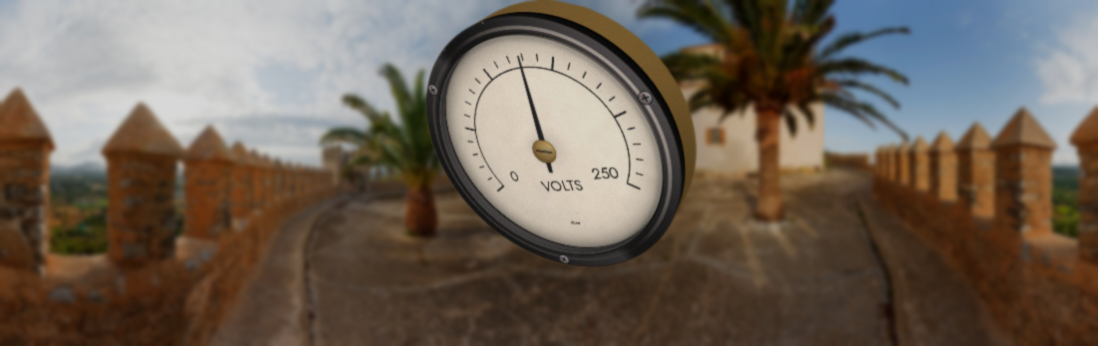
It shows 130 V
